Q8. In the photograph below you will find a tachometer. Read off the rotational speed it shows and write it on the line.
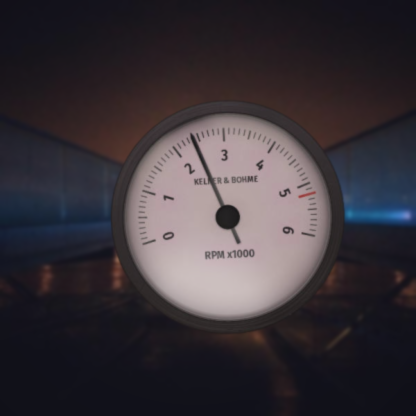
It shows 2400 rpm
